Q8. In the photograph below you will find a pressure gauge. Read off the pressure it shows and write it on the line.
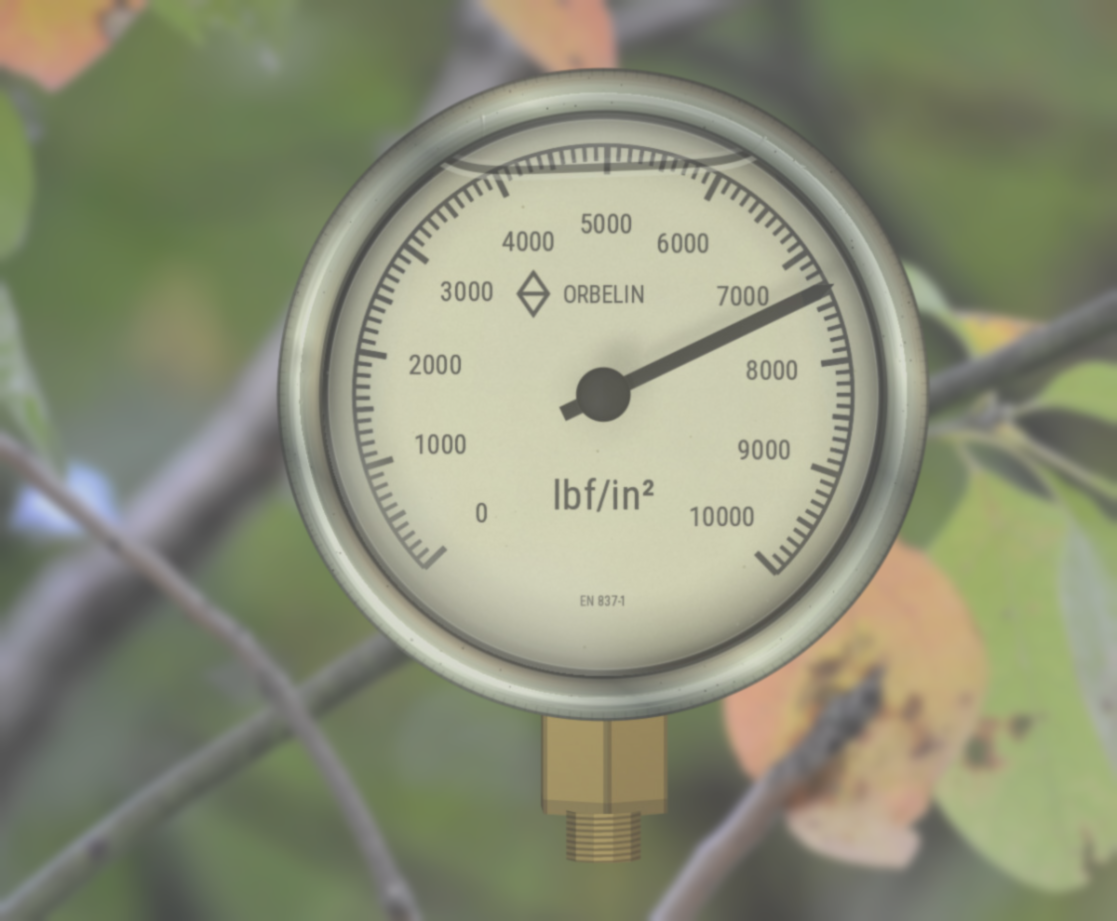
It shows 7350 psi
